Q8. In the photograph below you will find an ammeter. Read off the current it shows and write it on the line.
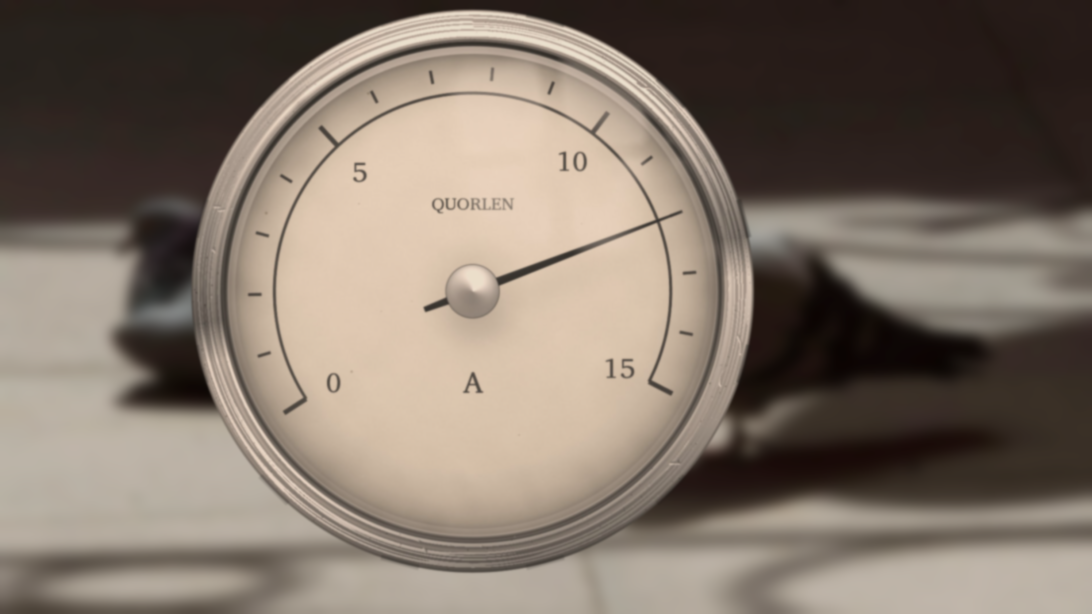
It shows 12 A
